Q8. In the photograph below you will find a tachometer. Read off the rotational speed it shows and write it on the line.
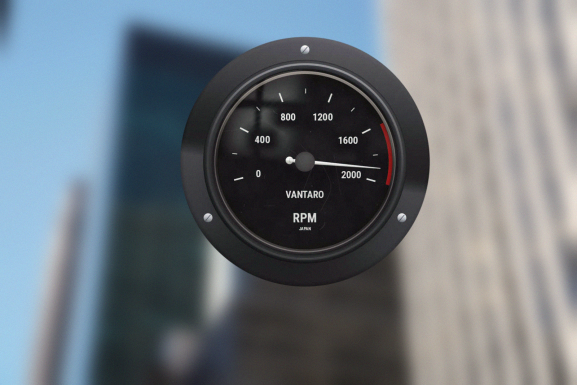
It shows 1900 rpm
